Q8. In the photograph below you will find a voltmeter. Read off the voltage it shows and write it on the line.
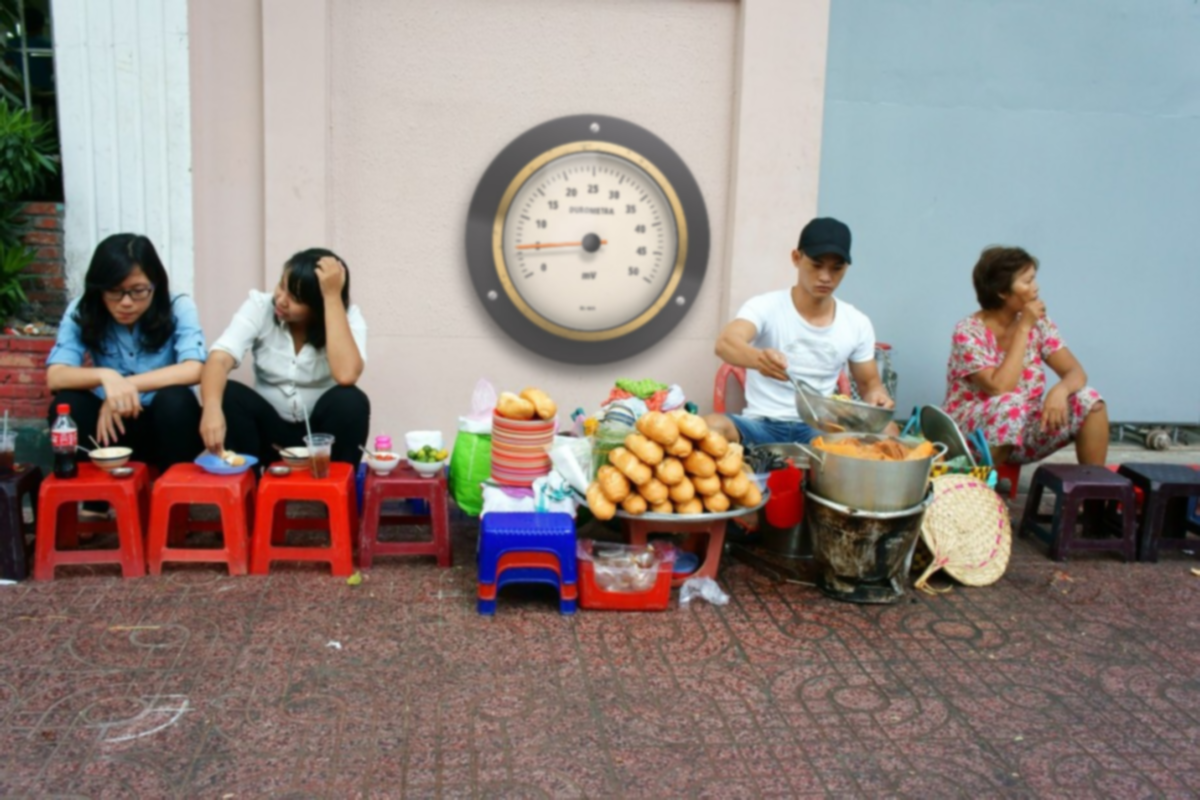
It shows 5 mV
